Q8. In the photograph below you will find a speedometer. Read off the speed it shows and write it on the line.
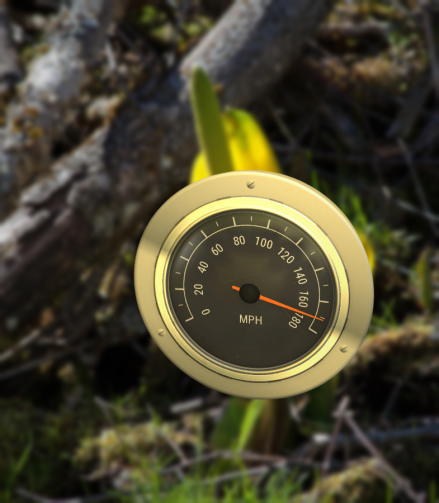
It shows 170 mph
